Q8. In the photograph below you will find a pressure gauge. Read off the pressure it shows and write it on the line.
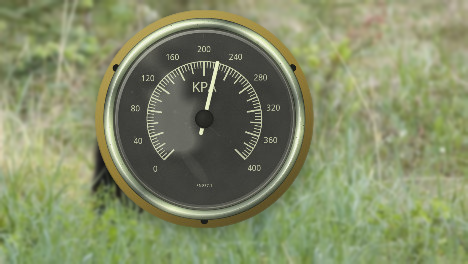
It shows 220 kPa
